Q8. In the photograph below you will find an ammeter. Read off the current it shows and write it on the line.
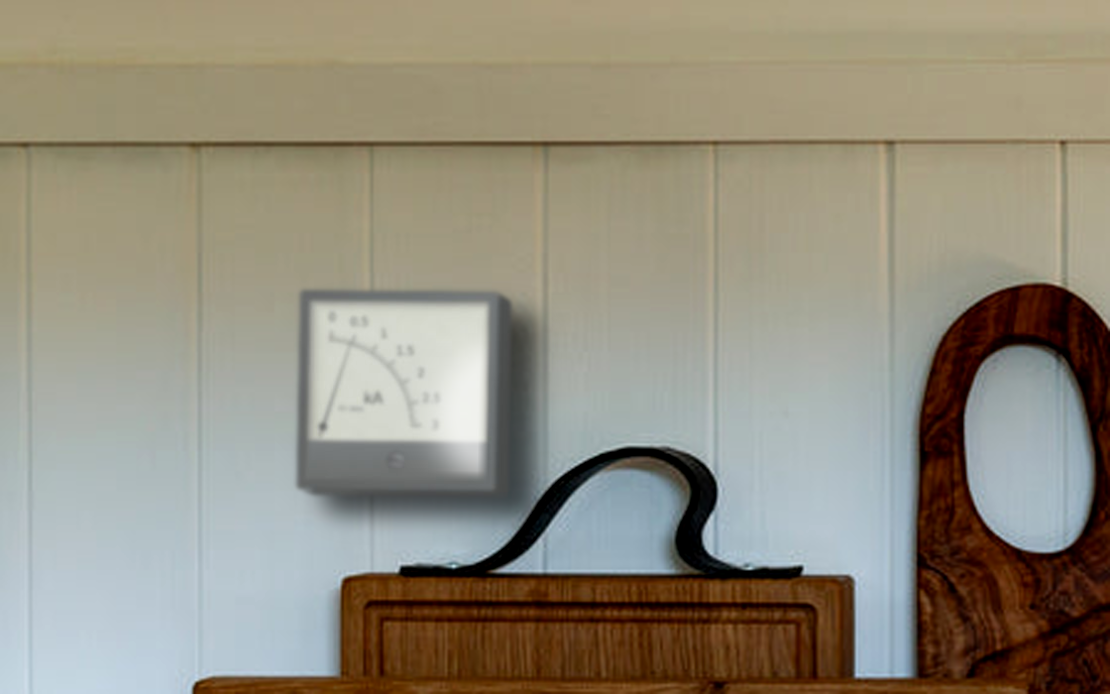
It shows 0.5 kA
